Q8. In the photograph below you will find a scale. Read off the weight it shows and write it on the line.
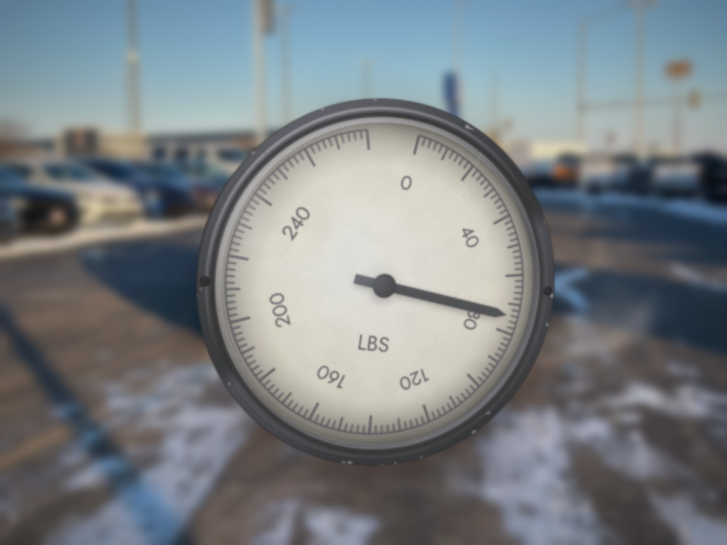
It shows 74 lb
